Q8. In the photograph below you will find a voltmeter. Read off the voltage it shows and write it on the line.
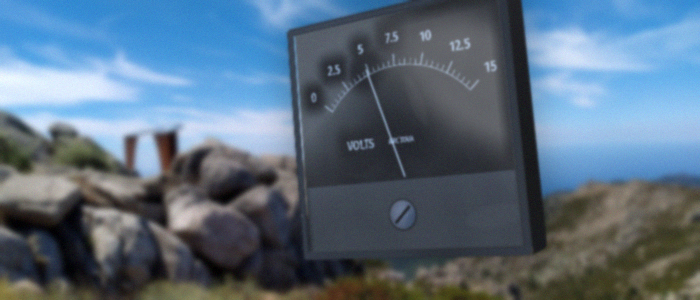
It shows 5 V
